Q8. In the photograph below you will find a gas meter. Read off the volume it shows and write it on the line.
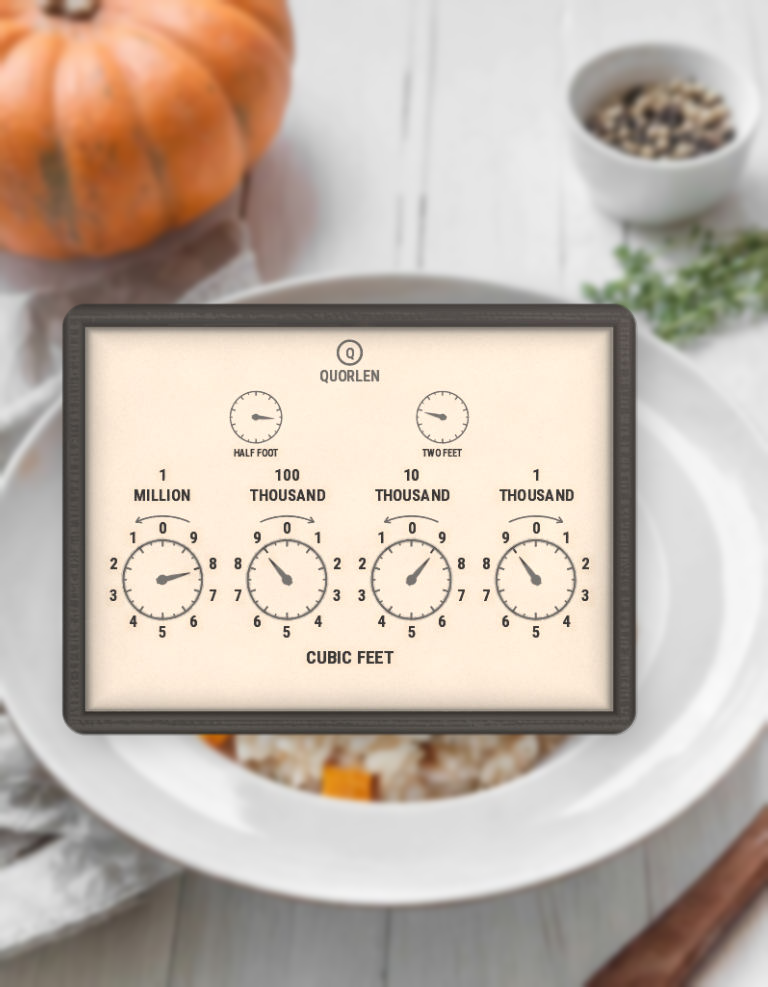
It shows 788900 ft³
